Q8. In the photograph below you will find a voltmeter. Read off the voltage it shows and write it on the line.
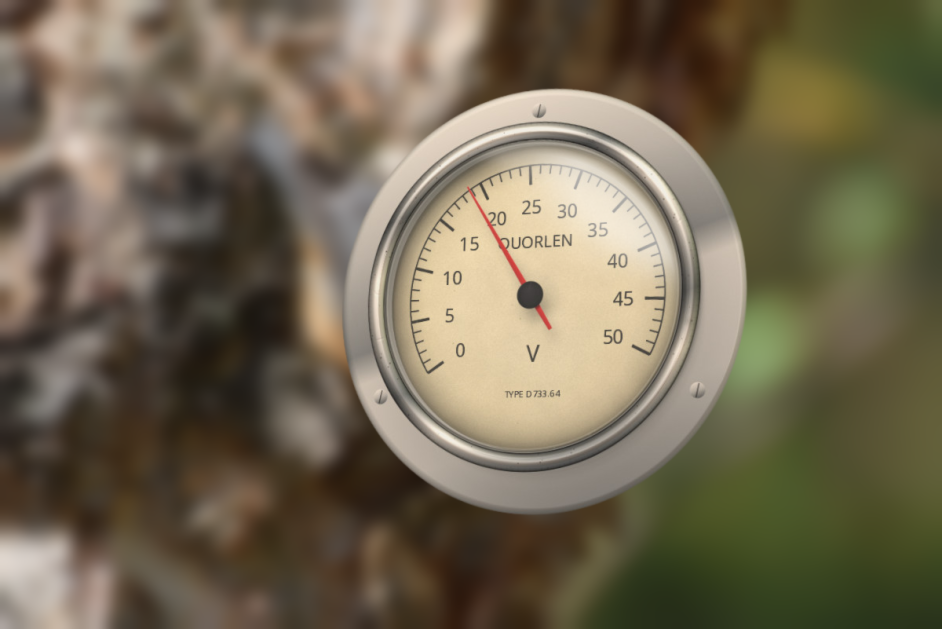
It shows 19 V
